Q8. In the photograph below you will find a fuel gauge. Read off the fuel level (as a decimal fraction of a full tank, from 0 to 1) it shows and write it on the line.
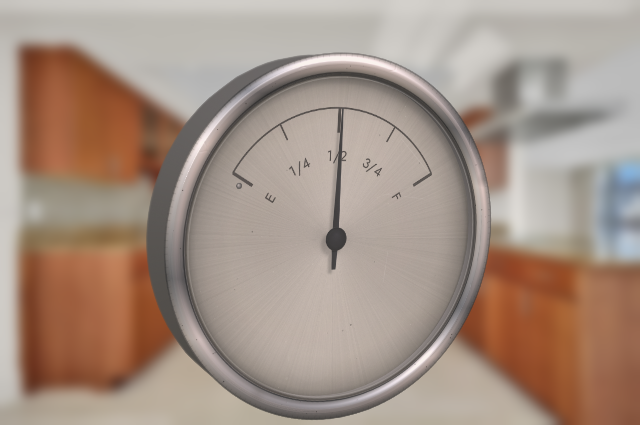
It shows 0.5
